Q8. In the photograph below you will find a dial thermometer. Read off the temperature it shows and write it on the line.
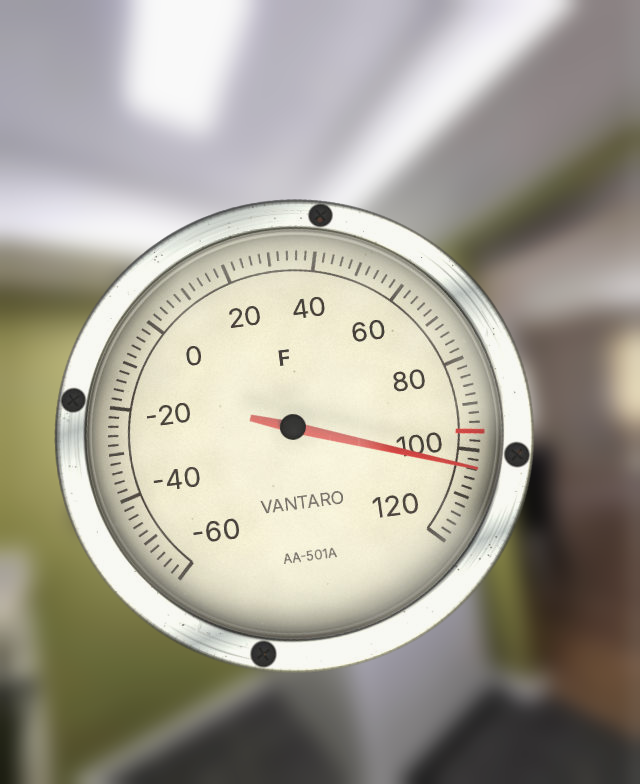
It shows 104 °F
